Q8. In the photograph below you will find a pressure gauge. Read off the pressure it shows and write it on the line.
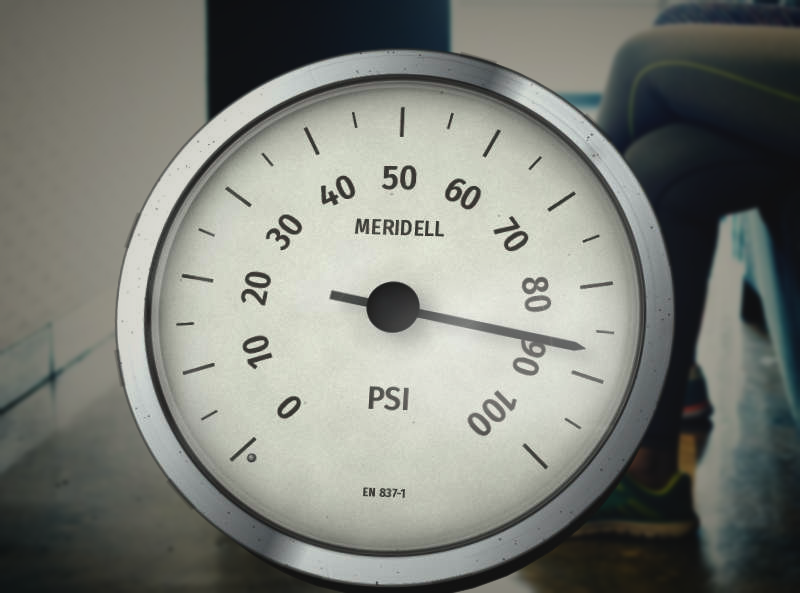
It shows 87.5 psi
